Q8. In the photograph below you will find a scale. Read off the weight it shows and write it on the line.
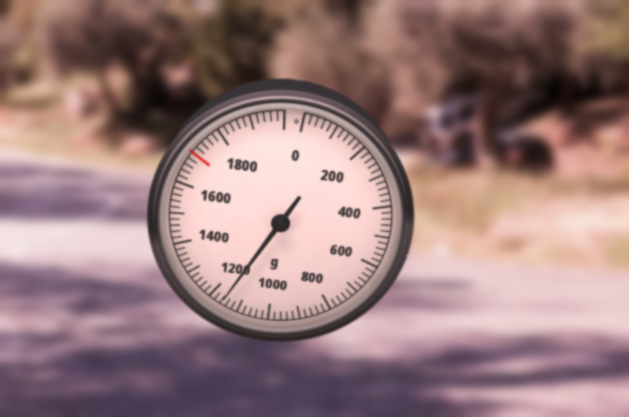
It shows 1160 g
